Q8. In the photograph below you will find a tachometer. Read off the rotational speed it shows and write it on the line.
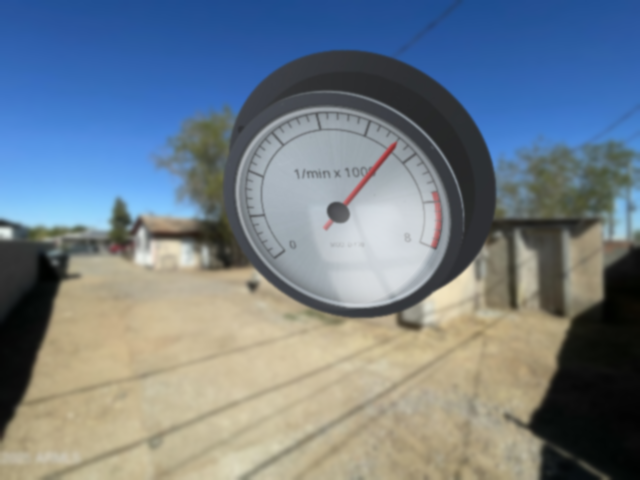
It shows 5600 rpm
